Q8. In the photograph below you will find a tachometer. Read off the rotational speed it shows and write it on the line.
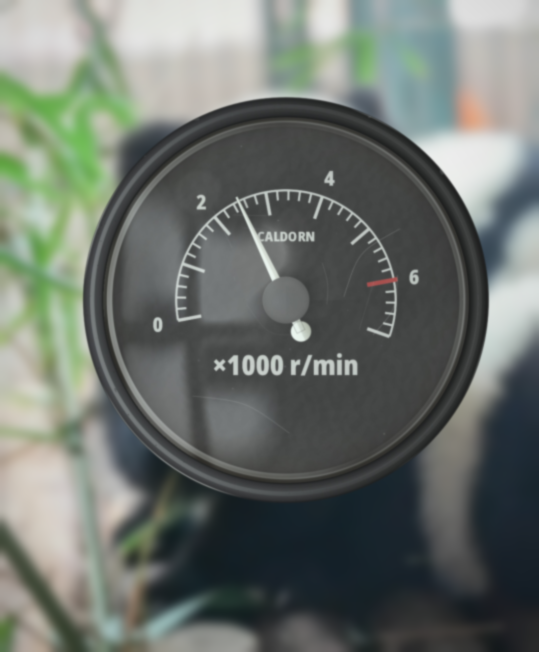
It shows 2500 rpm
